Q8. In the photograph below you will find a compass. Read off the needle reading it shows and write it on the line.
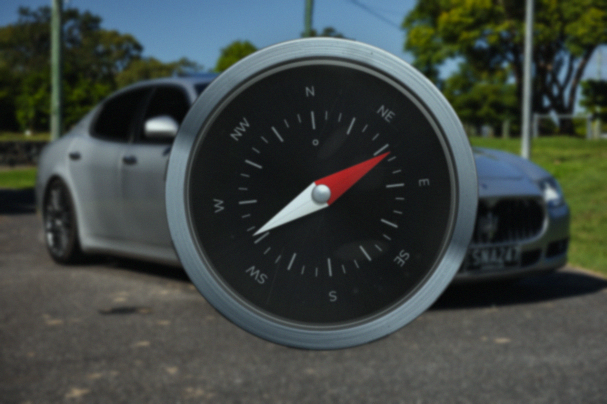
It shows 65 °
